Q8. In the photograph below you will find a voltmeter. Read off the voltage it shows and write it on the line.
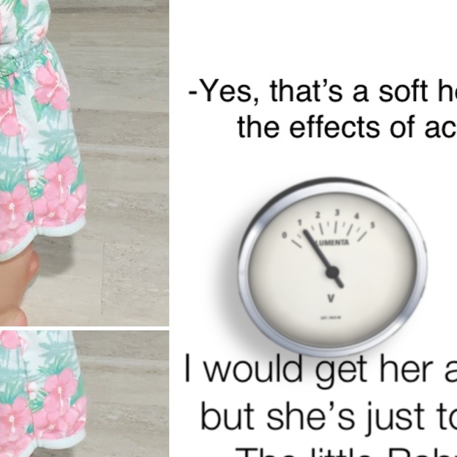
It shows 1 V
